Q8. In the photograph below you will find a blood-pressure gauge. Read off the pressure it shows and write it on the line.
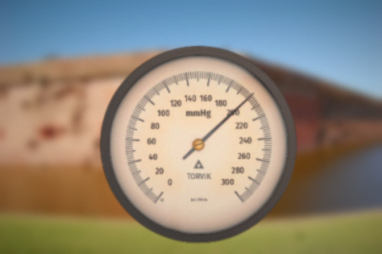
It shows 200 mmHg
